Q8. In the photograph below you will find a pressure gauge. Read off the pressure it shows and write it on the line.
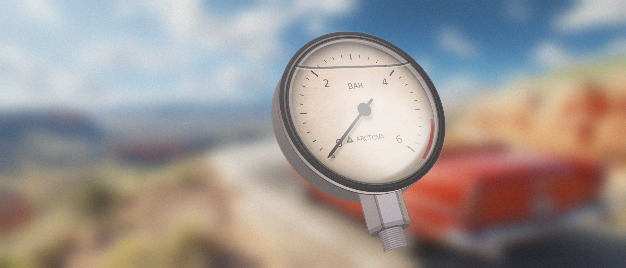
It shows 0 bar
